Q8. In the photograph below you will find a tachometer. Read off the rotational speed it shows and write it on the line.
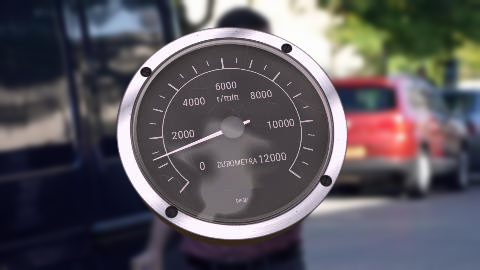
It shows 1250 rpm
